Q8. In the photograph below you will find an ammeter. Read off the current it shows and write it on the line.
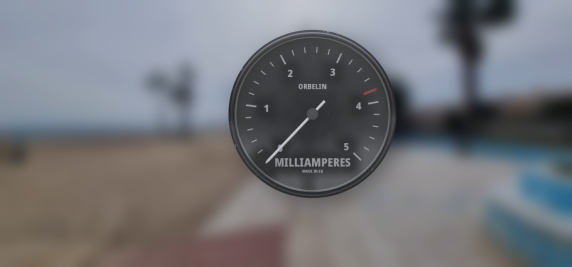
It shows 0 mA
